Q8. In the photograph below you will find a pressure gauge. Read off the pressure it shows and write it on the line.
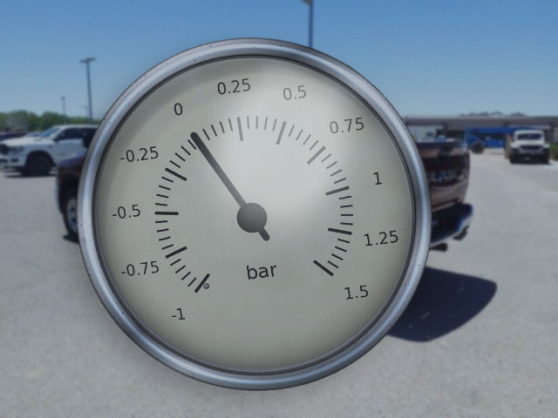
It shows 0 bar
